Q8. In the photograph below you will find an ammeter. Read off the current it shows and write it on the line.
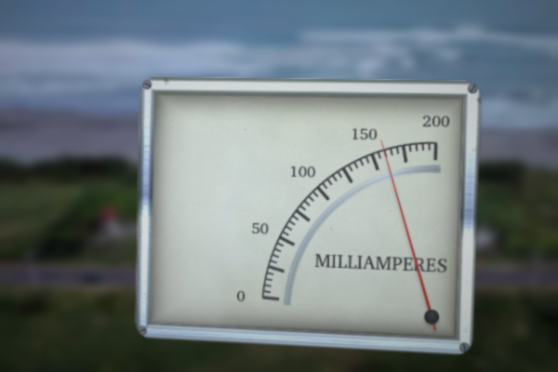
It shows 160 mA
